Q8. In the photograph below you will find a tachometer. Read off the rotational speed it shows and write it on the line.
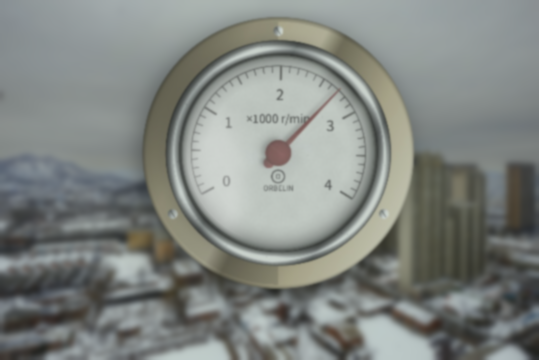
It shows 2700 rpm
